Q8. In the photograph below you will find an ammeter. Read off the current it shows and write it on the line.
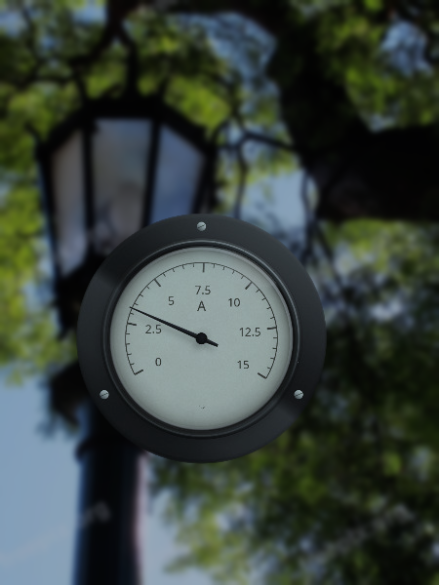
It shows 3.25 A
